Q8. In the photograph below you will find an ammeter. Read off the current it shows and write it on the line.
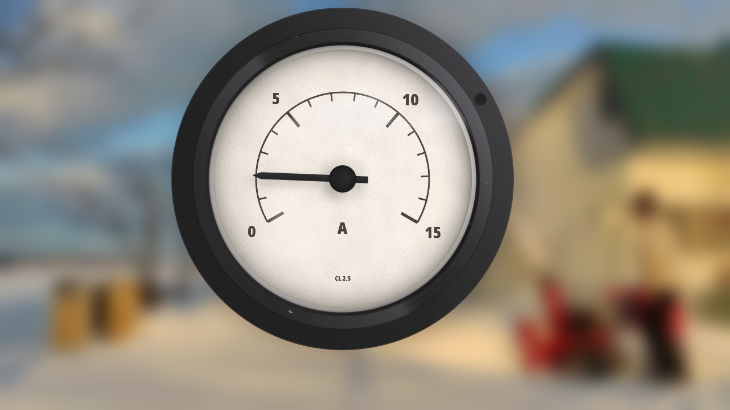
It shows 2 A
